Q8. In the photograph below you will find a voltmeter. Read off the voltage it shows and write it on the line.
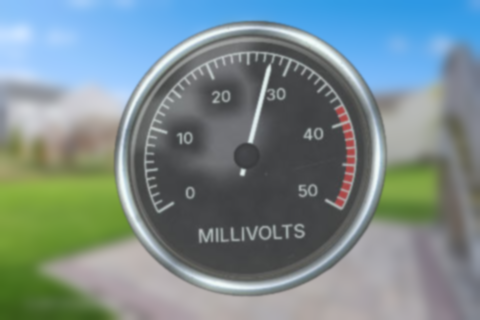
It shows 28 mV
